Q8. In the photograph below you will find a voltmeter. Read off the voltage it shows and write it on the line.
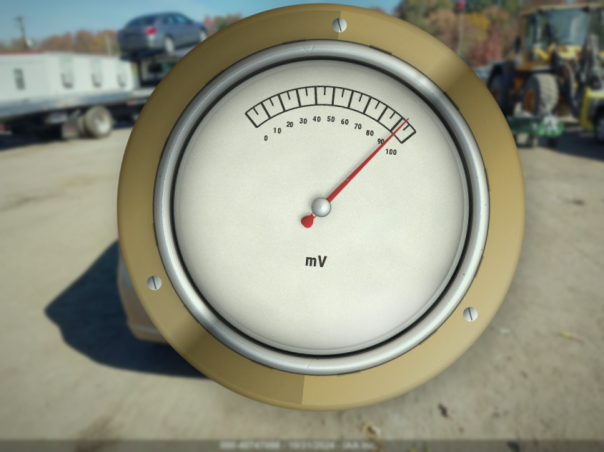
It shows 92.5 mV
